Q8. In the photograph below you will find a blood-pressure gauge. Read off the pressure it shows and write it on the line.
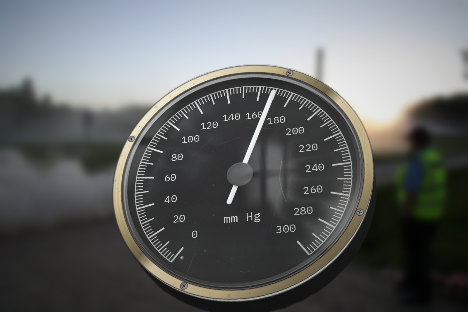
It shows 170 mmHg
